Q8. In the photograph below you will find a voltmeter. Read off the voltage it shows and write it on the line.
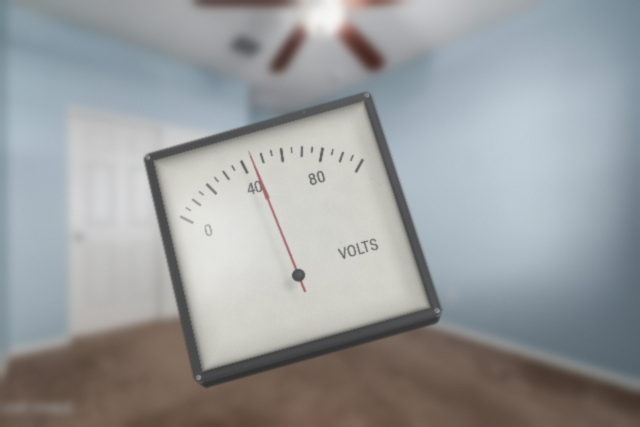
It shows 45 V
